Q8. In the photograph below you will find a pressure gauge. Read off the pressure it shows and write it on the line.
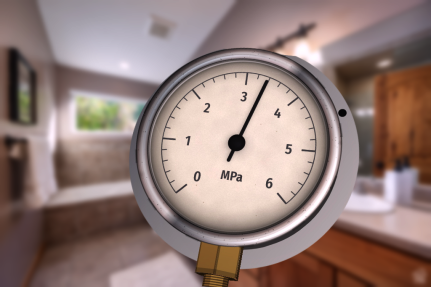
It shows 3.4 MPa
